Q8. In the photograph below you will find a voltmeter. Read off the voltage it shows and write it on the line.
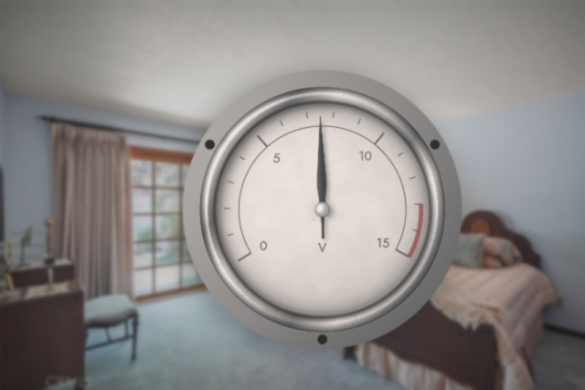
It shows 7.5 V
